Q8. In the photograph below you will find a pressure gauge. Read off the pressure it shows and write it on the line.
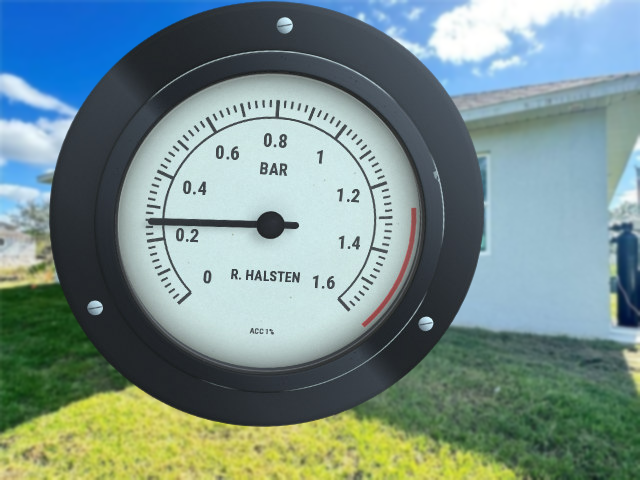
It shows 0.26 bar
